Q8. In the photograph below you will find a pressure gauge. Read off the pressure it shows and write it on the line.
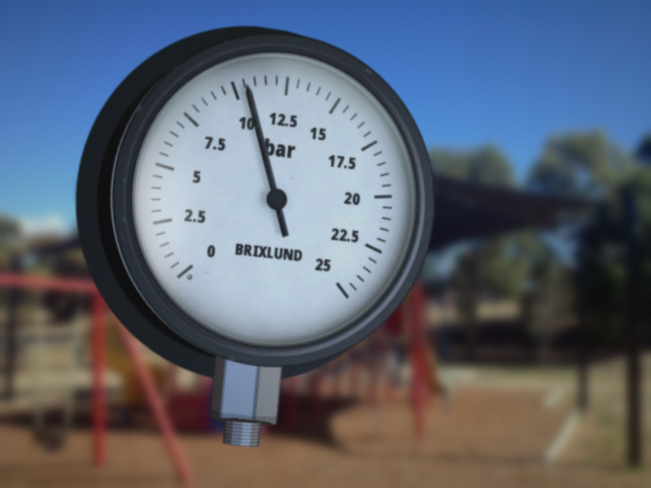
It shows 10.5 bar
